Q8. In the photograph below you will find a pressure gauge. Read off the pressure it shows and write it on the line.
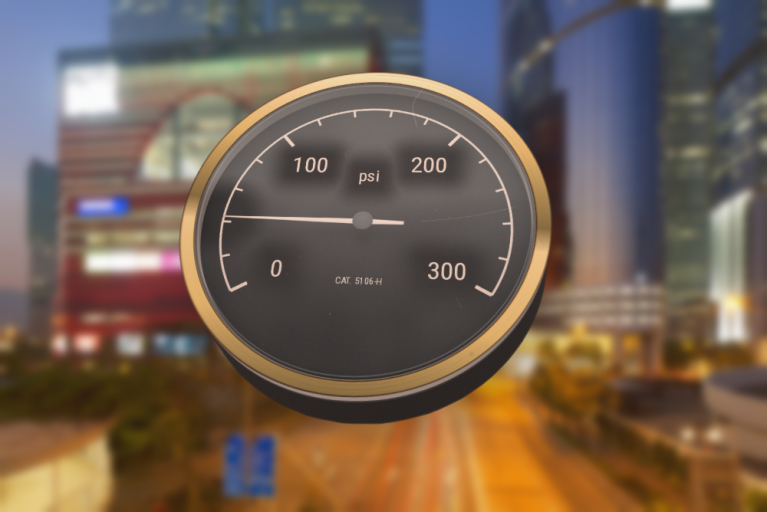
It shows 40 psi
